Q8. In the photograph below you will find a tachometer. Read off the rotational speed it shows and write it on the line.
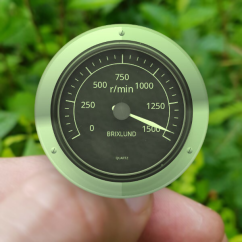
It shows 1450 rpm
